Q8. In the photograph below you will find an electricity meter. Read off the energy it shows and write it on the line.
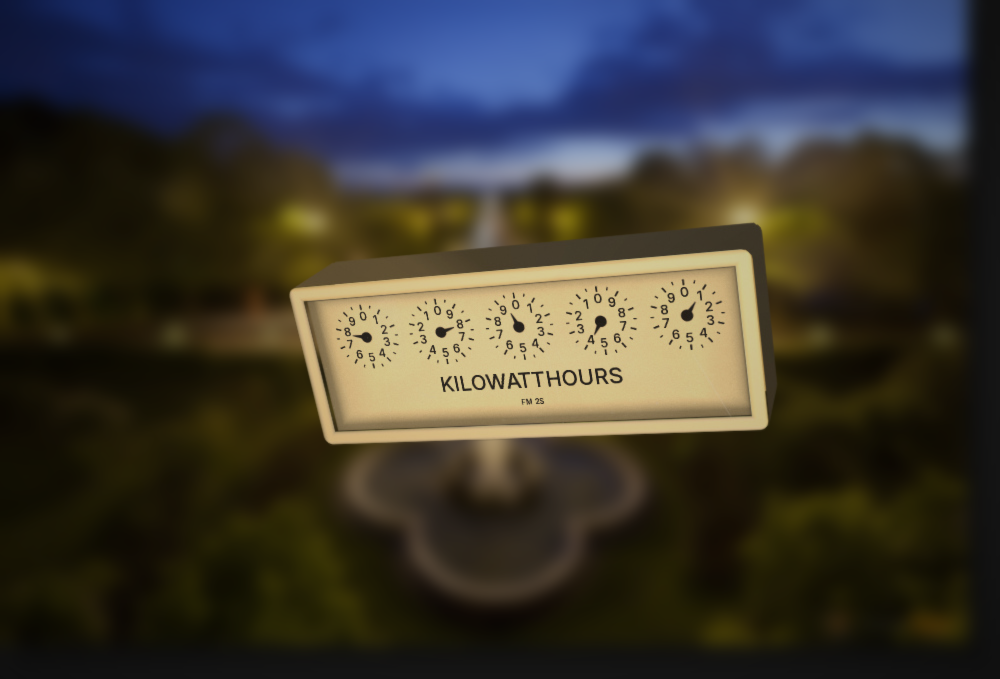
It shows 77941 kWh
